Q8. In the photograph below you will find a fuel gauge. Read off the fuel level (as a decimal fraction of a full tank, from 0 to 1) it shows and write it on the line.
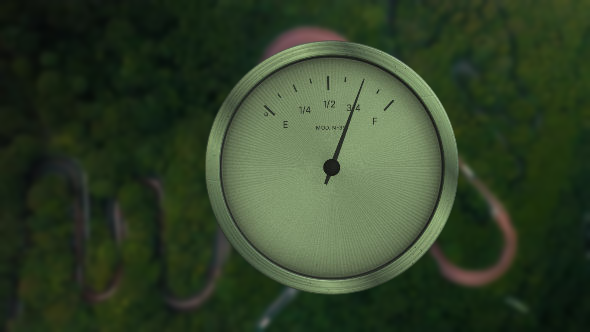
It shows 0.75
